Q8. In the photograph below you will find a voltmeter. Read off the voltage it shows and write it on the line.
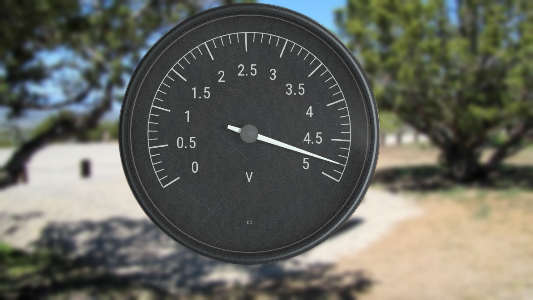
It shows 4.8 V
